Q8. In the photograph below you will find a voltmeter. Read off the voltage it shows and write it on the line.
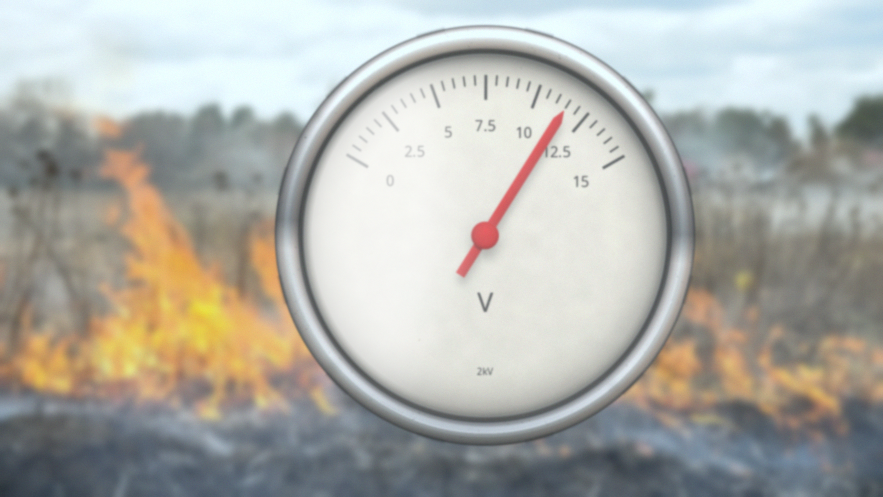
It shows 11.5 V
